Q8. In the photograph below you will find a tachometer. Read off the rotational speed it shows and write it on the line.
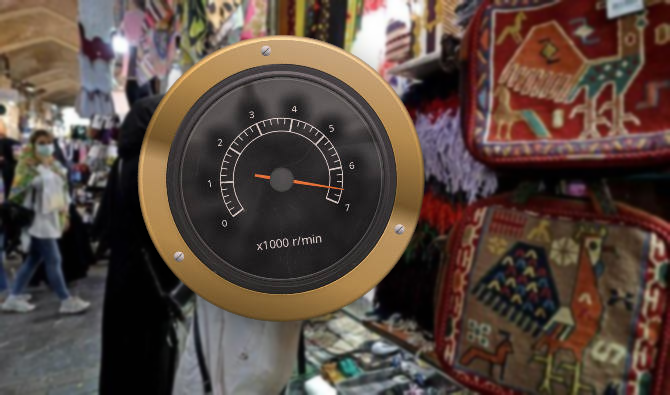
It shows 6600 rpm
